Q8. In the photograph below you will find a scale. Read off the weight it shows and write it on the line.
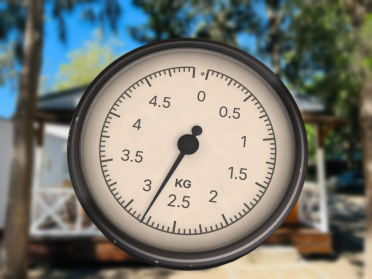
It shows 2.8 kg
